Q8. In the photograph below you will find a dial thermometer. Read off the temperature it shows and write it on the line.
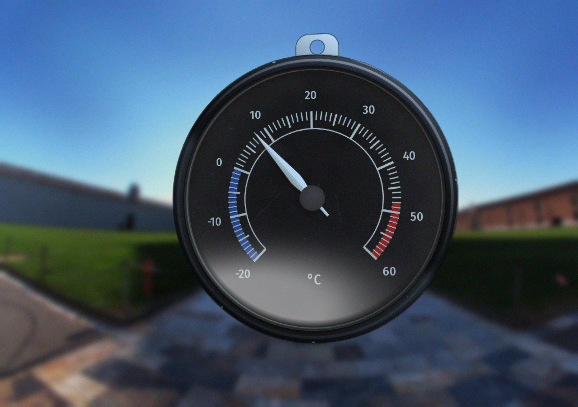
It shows 8 °C
